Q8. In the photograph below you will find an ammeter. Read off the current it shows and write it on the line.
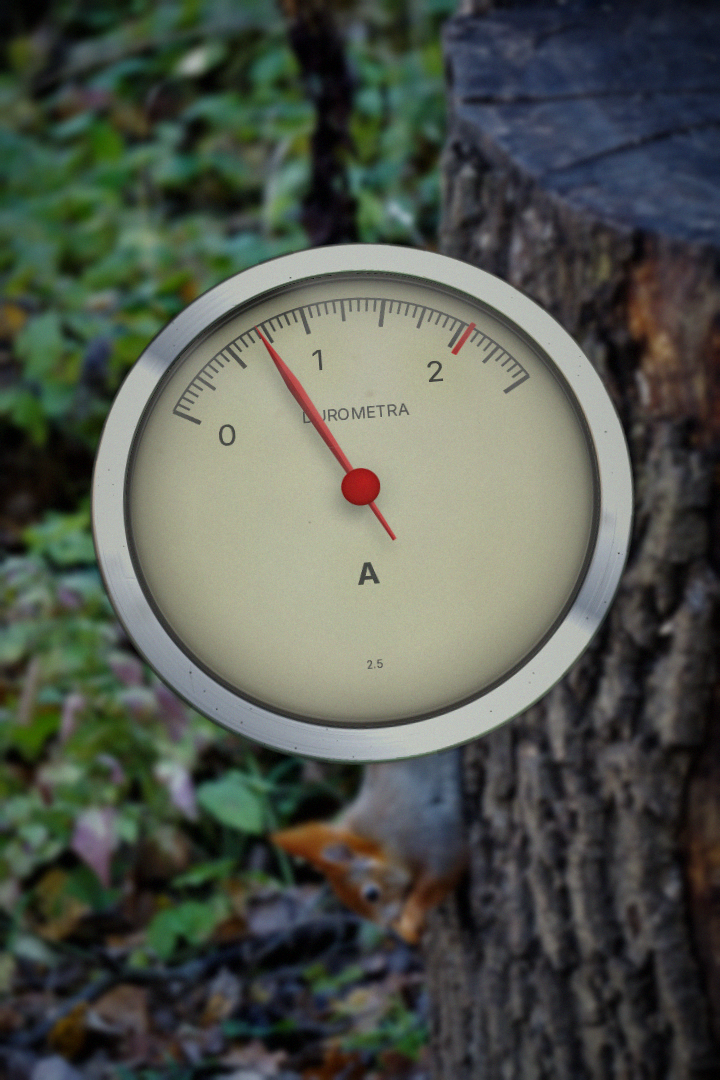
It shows 0.7 A
